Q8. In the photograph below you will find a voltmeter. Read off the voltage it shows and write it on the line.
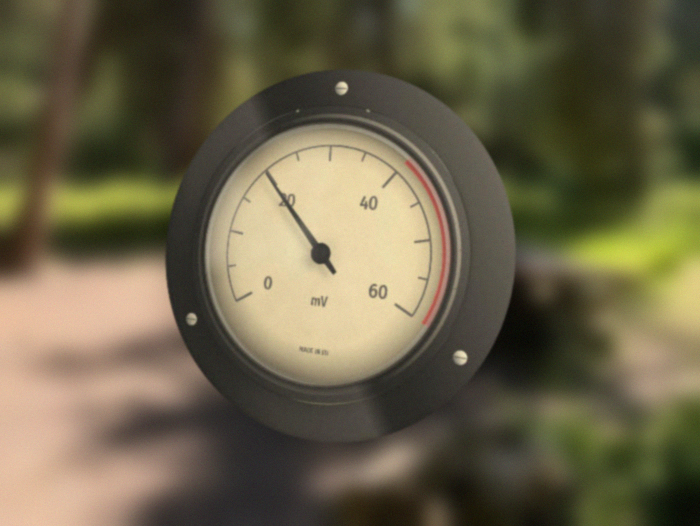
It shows 20 mV
